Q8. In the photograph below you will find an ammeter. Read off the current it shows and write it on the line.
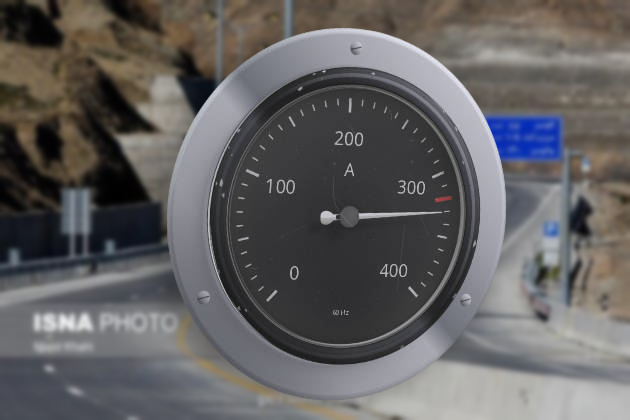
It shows 330 A
